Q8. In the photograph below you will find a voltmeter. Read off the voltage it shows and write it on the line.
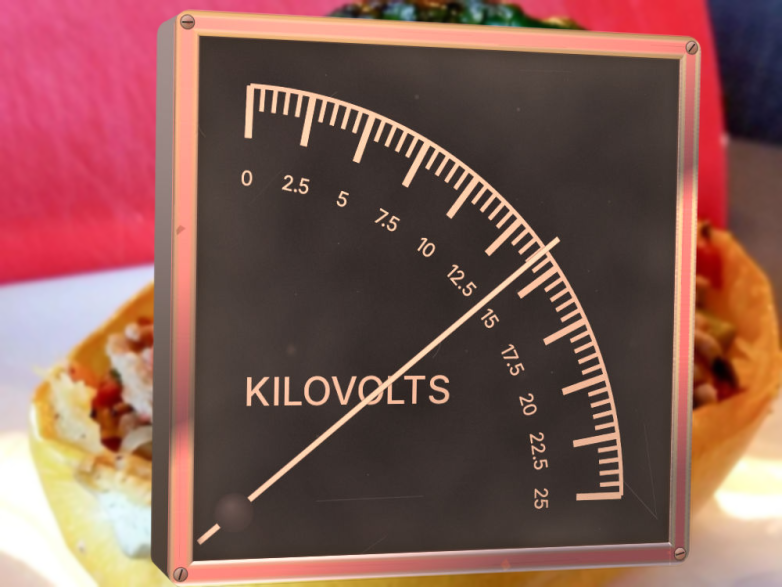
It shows 14 kV
